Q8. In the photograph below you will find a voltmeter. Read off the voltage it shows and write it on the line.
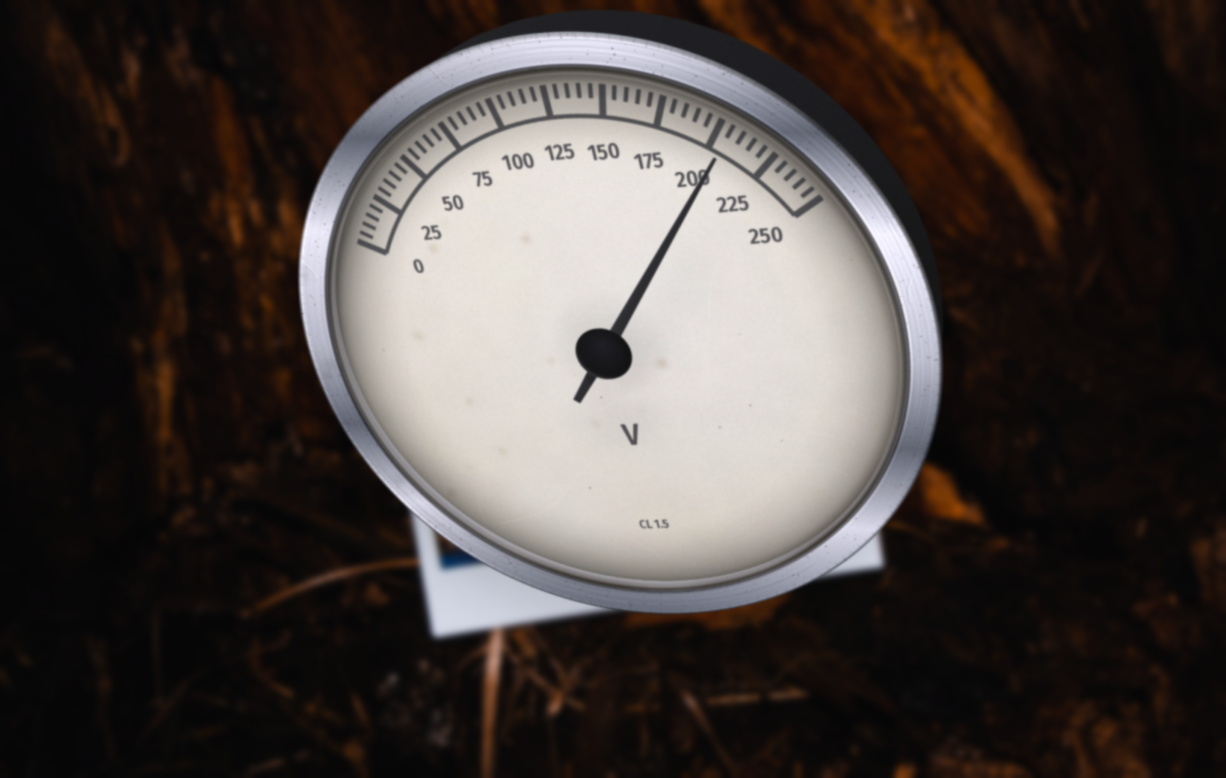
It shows 205 V
